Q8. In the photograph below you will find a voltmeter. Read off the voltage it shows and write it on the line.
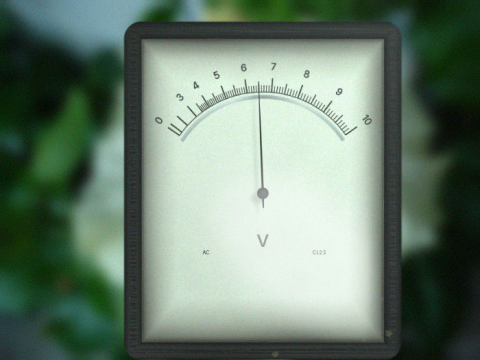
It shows 6.5 V
